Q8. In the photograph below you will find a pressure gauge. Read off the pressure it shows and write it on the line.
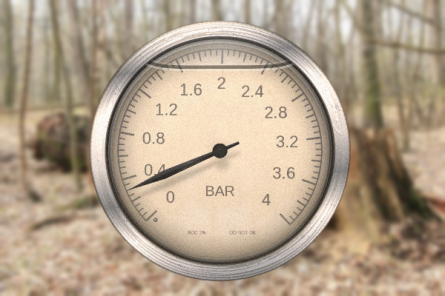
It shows 0.3 bar
